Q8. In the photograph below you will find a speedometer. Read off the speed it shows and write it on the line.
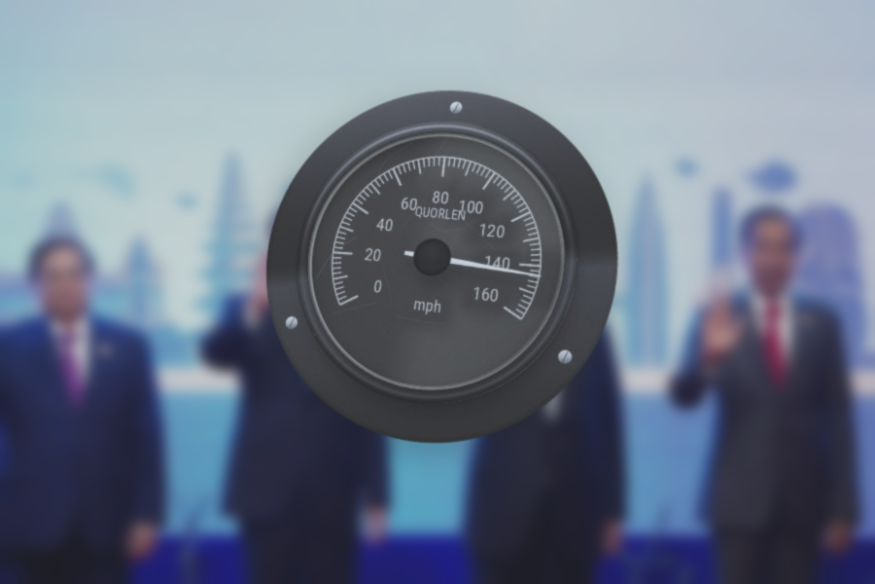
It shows 144 mph
